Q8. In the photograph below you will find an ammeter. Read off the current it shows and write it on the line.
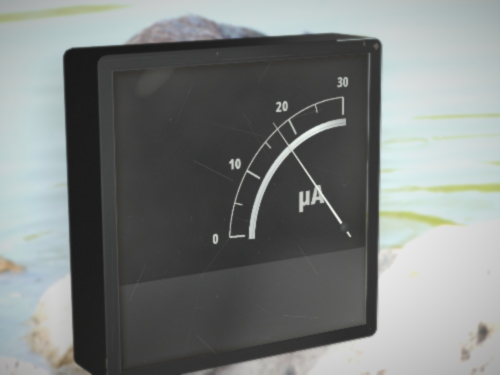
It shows 17.5 µA
